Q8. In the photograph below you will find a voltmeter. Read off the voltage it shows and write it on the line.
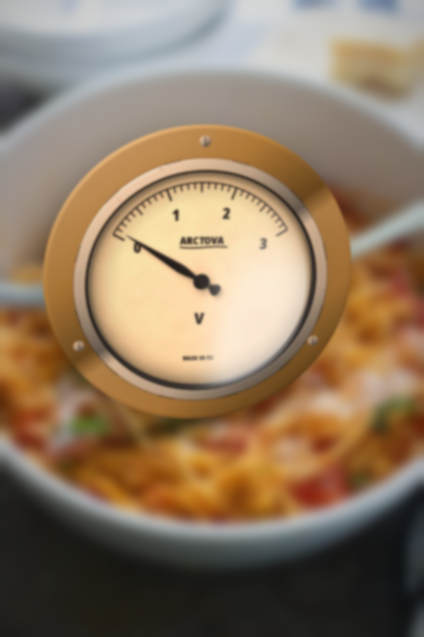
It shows 0.1 V
